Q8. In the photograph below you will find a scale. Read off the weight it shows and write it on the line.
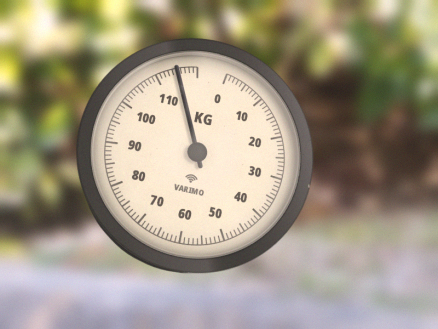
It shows 115 kg
